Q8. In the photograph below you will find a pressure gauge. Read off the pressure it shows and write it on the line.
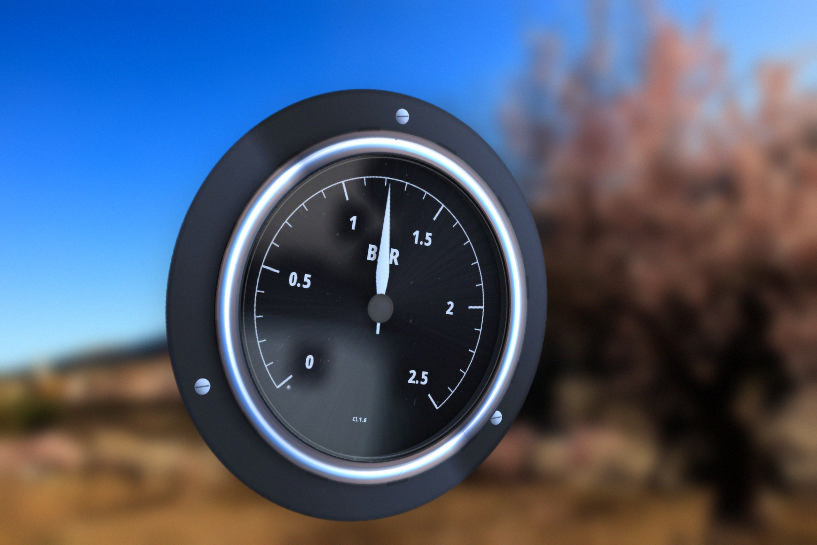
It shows 1.2 bar
